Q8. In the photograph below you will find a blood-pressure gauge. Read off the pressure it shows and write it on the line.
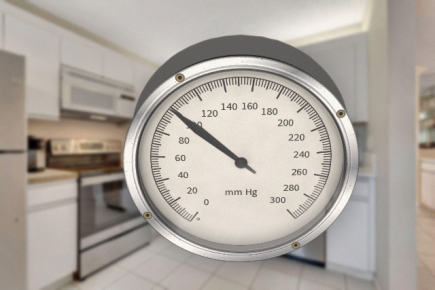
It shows 100 mmHg
